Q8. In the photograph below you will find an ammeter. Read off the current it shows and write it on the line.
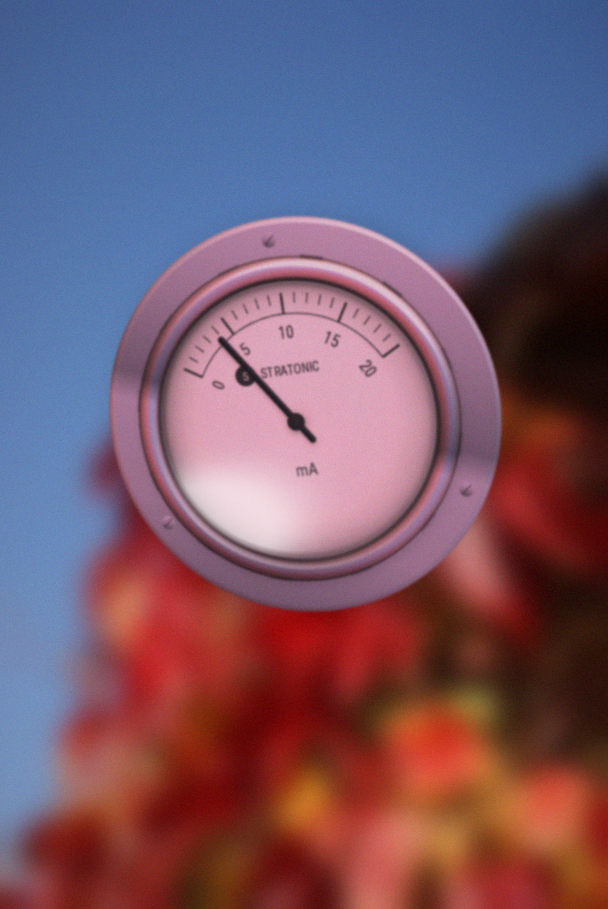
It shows 4 mA
